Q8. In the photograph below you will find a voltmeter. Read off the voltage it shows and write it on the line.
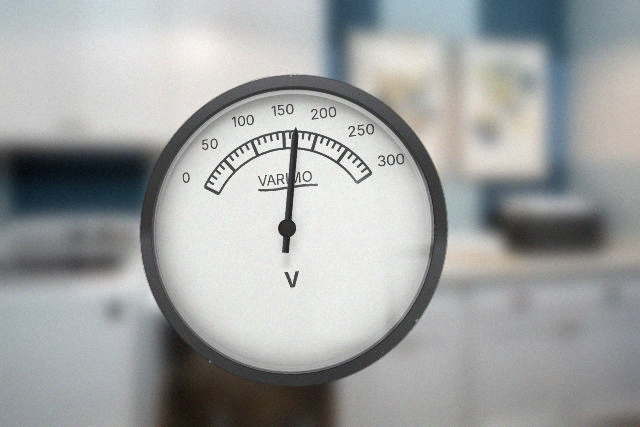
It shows 170 V
